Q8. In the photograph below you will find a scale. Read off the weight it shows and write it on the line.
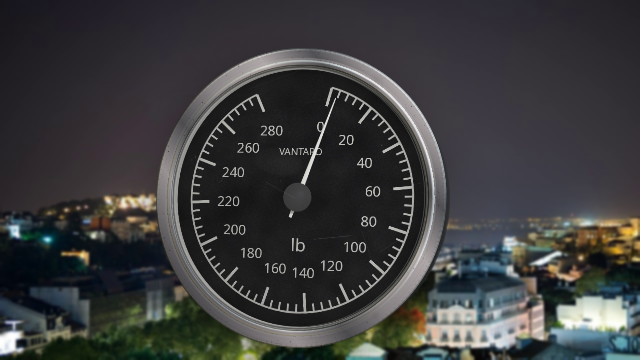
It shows 4 lb
